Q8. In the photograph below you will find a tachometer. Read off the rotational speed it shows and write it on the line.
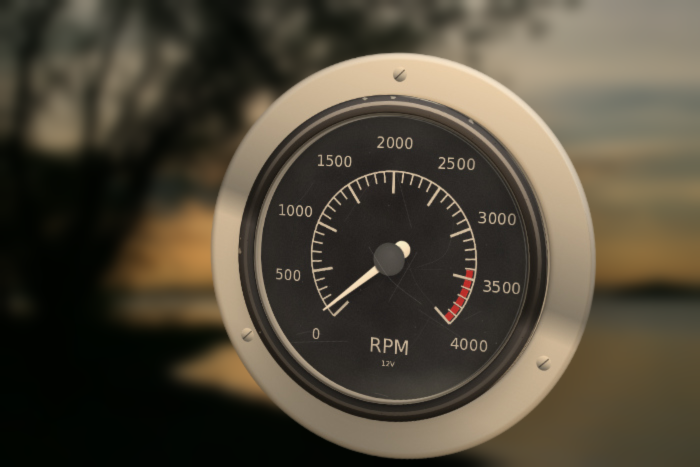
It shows 100 rpm
